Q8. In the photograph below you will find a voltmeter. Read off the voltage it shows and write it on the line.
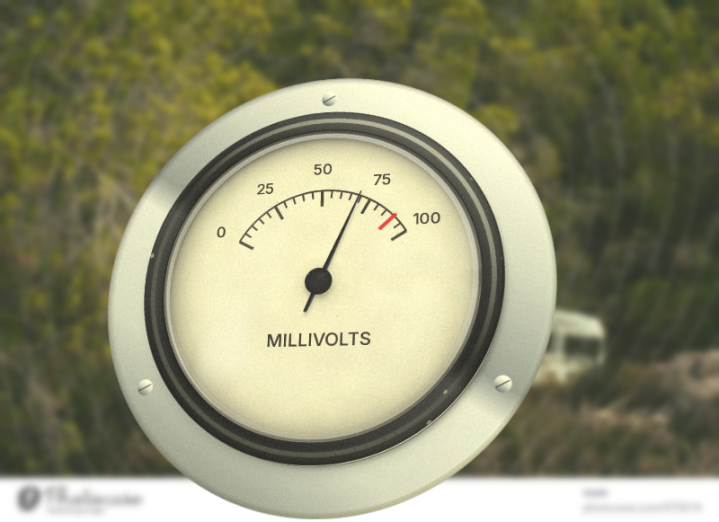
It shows 70 mV
